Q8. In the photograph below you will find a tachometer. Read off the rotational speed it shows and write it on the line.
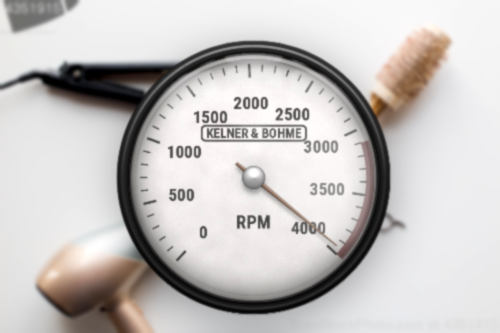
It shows 3950 rpm
